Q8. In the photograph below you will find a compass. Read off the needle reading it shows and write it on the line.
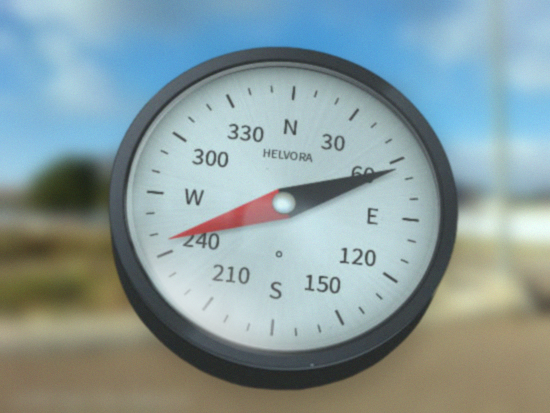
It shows 245 °
